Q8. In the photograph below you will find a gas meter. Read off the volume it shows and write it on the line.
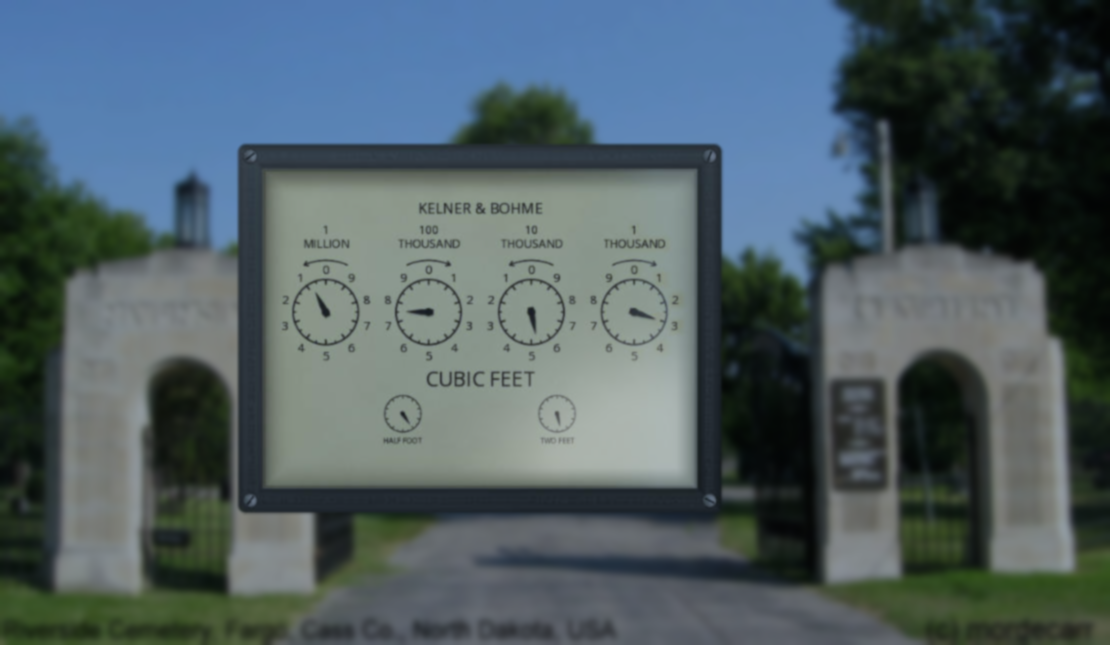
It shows 75300 ft³
